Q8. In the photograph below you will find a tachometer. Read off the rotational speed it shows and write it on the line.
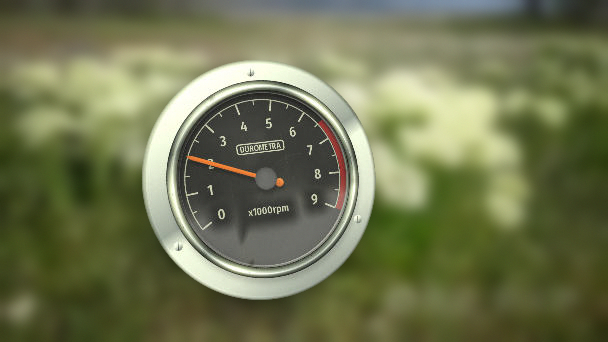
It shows 2000 rpm
